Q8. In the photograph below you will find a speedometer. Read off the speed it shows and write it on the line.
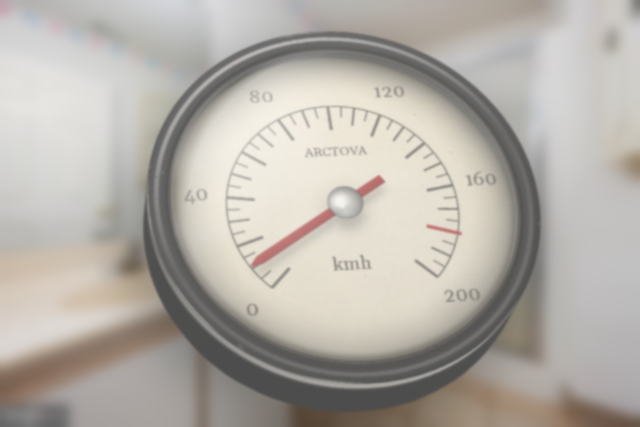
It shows 10 km/h
